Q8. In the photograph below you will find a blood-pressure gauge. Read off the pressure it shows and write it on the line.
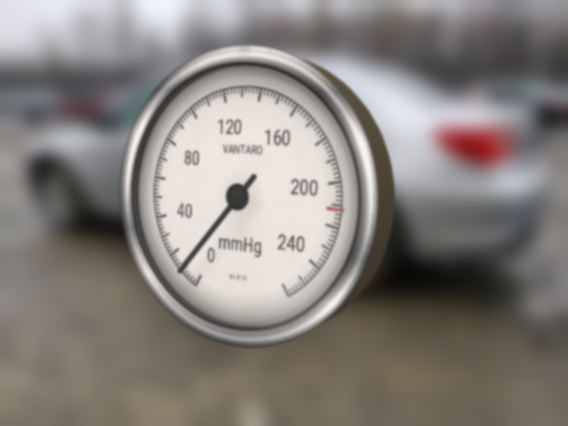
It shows 10 mmHg
